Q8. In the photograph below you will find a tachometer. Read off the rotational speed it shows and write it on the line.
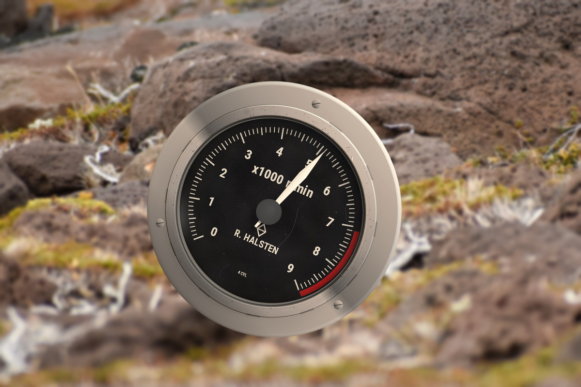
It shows 5100 rpm
